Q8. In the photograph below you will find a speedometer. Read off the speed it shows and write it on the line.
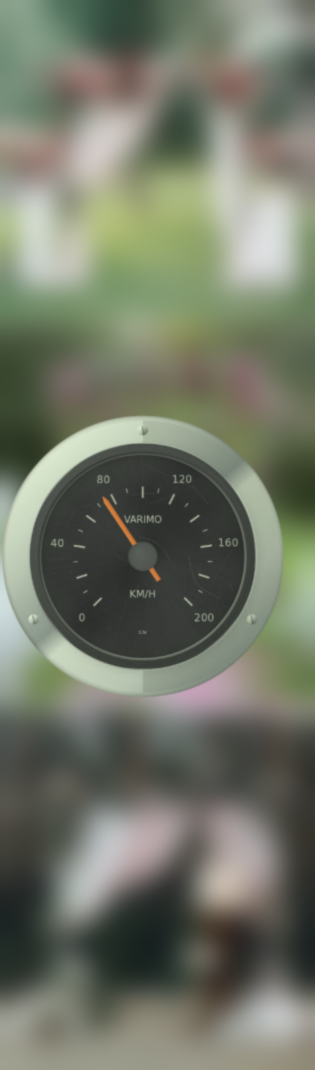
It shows 75 km/h
